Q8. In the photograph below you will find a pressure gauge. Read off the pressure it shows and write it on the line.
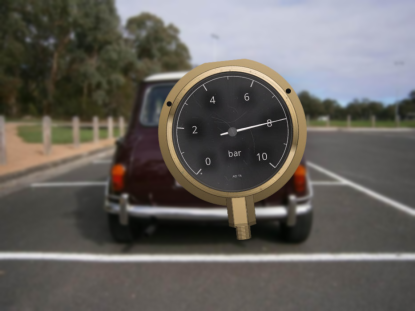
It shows 8 bar
